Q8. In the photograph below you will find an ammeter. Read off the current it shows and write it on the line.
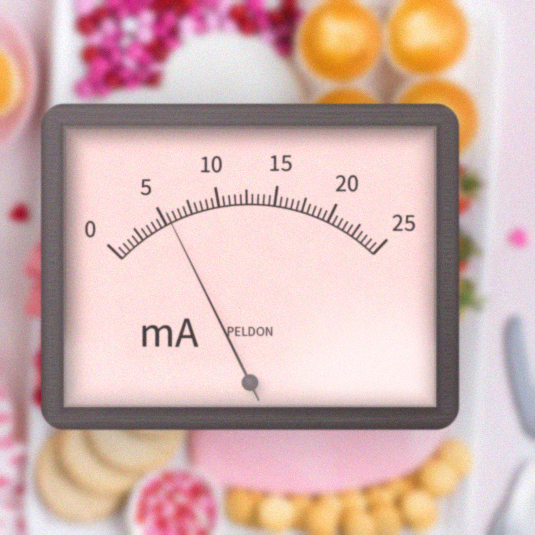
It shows 5.5 mA
